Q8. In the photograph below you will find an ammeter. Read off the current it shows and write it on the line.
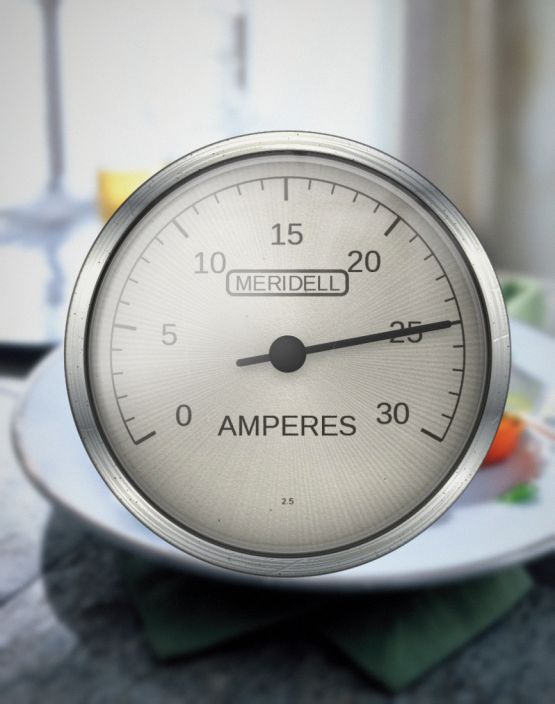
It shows 25 A
